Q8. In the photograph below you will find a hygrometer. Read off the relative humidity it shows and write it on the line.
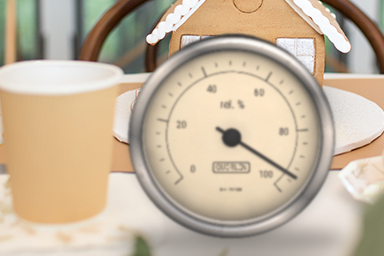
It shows 94 %
